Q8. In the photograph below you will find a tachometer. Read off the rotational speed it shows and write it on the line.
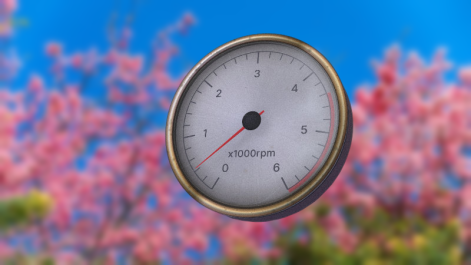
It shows 400 rpm
